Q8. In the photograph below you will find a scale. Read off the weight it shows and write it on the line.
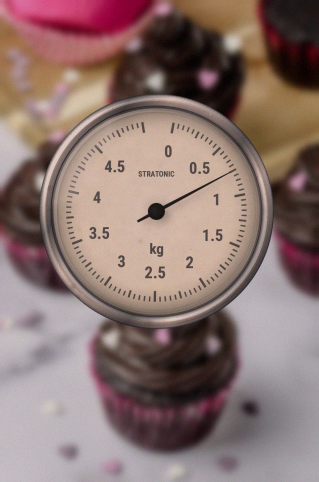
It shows 0.75 kg
